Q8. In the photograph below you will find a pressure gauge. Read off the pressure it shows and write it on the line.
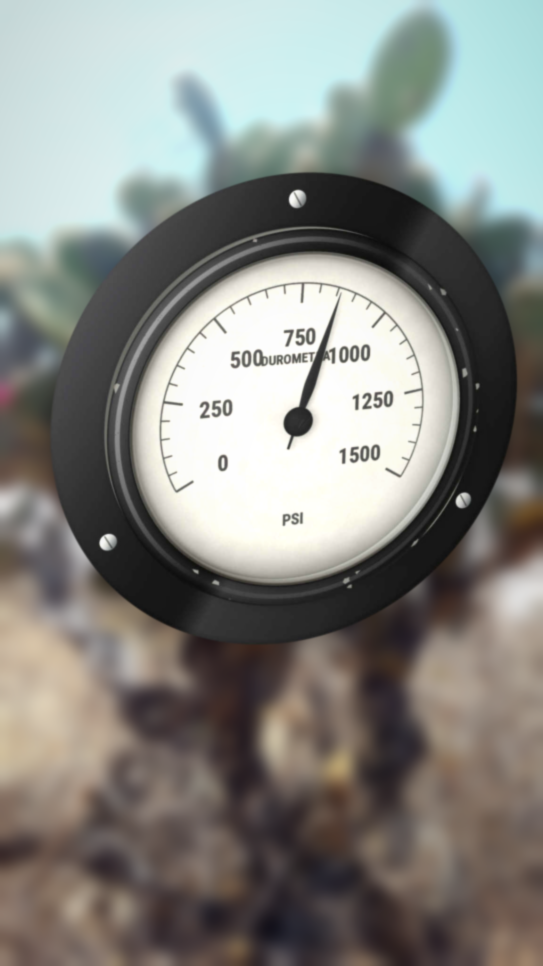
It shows 850 psi
